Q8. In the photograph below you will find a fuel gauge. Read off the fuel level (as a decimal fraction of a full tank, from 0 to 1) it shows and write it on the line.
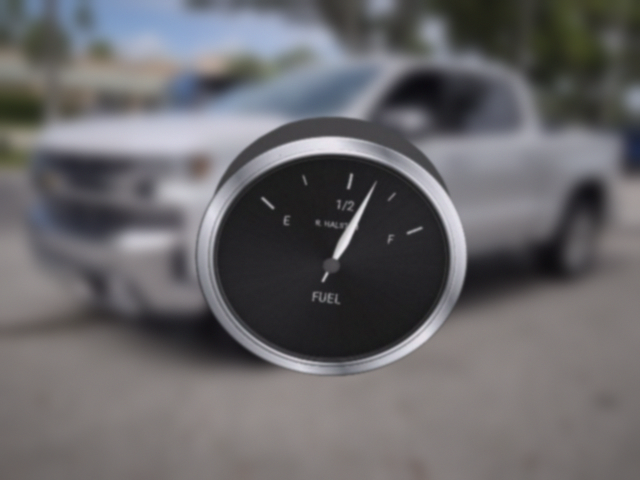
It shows 0.625
